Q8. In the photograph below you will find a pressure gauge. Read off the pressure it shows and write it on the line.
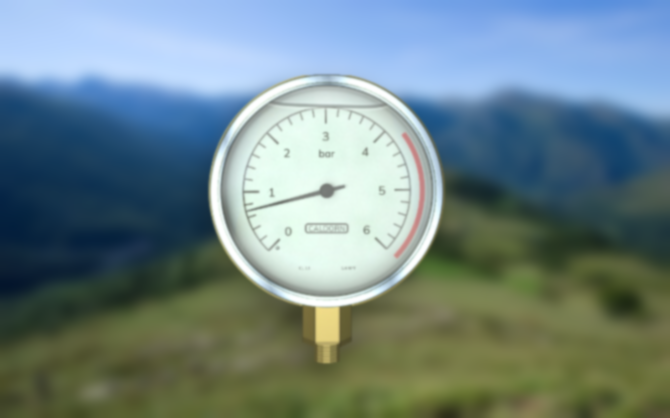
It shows 0.7 bar
